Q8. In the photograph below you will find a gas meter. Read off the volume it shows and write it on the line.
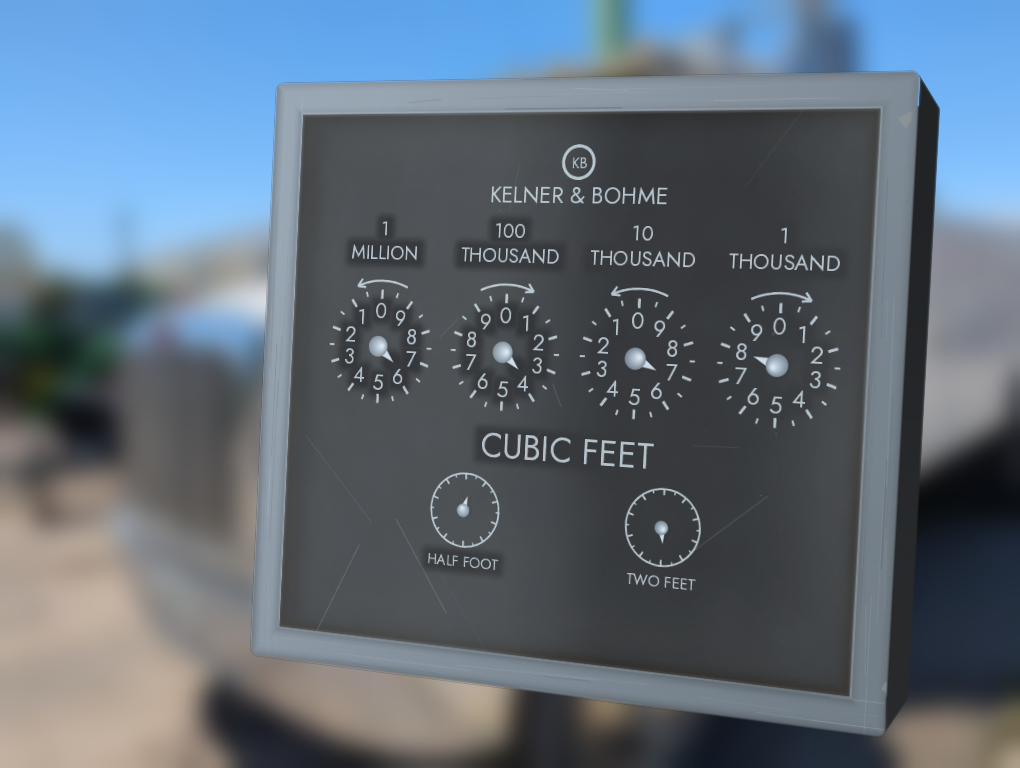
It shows 636800 ft³
